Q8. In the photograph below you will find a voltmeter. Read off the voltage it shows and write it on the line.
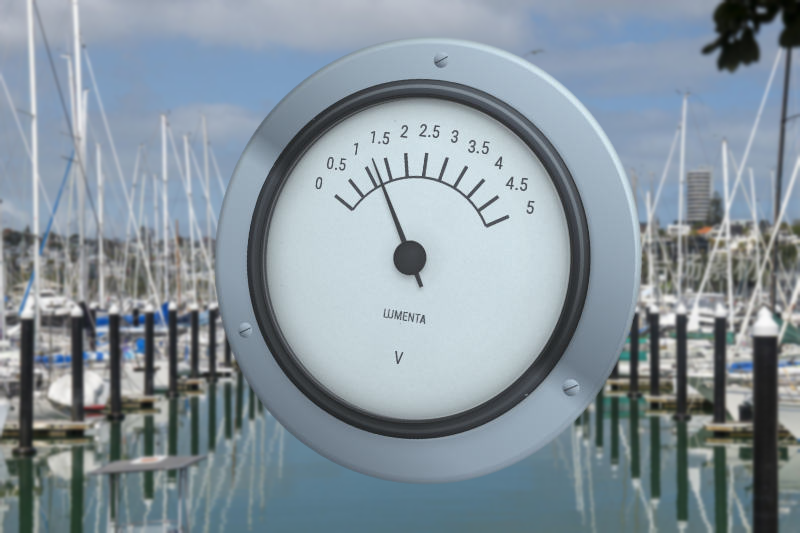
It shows 1.25 V
